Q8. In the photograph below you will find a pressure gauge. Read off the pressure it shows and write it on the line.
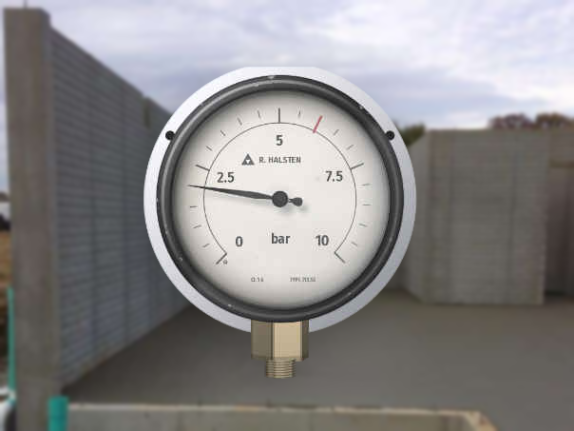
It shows 2 bar
